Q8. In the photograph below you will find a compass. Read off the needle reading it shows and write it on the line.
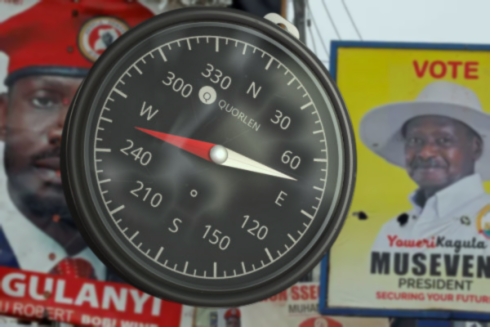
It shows 255 °
